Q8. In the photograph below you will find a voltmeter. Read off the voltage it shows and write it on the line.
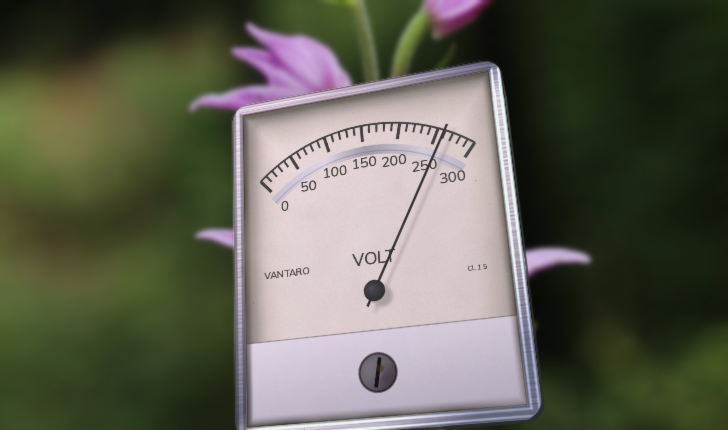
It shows 260 V
